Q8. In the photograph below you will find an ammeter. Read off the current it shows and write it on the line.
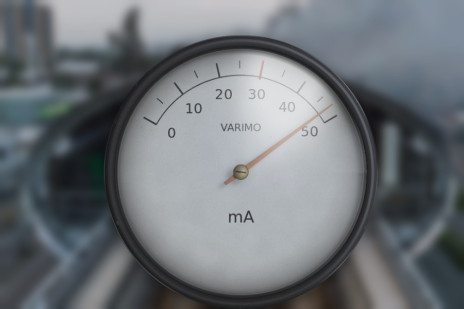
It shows 47.5 mA
